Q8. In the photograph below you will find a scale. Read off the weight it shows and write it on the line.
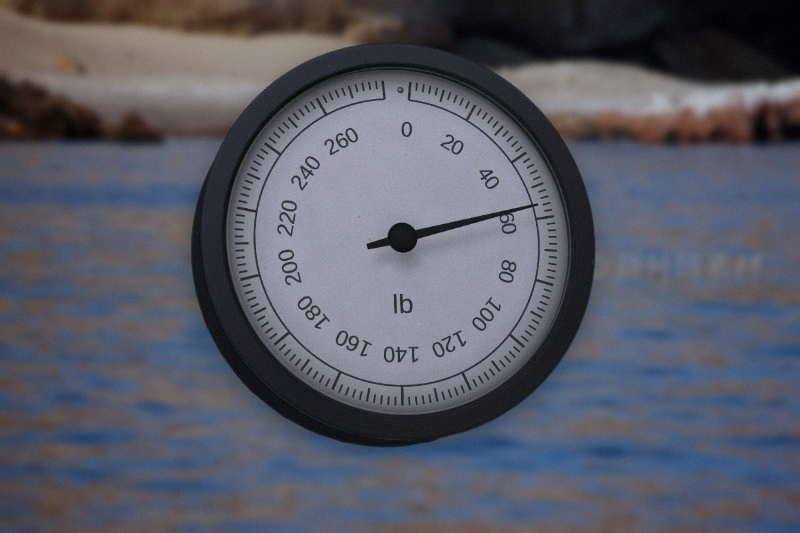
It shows 56 lb
